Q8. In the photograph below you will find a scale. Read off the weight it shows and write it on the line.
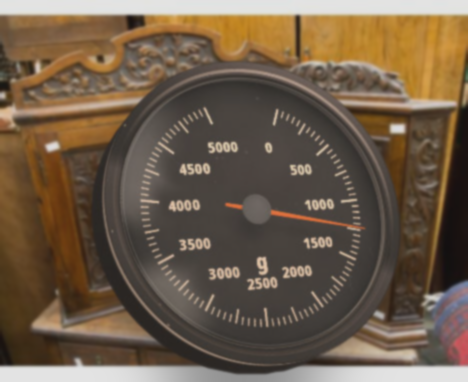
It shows 1250 g
